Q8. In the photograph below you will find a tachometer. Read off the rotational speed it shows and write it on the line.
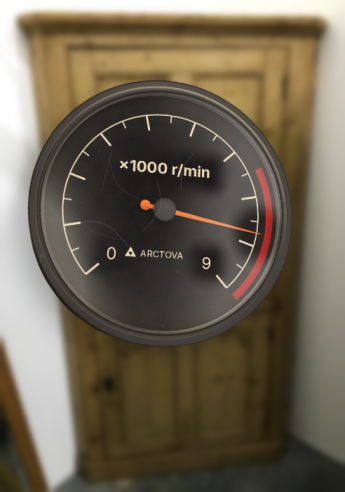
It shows 7750 rpm
